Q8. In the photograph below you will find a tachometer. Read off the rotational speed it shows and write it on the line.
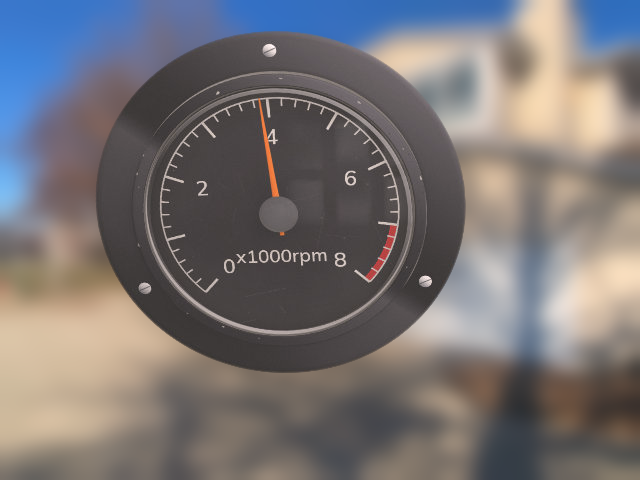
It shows 3900 rpm
